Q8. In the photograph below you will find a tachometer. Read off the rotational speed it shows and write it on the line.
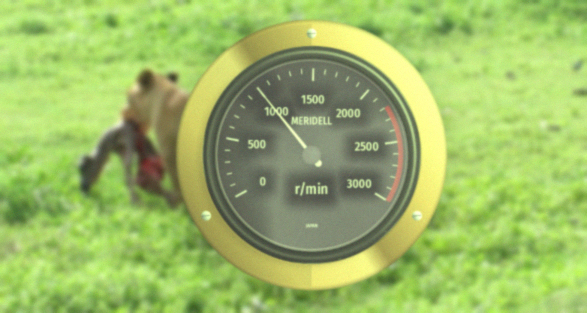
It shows 1000 rpm
